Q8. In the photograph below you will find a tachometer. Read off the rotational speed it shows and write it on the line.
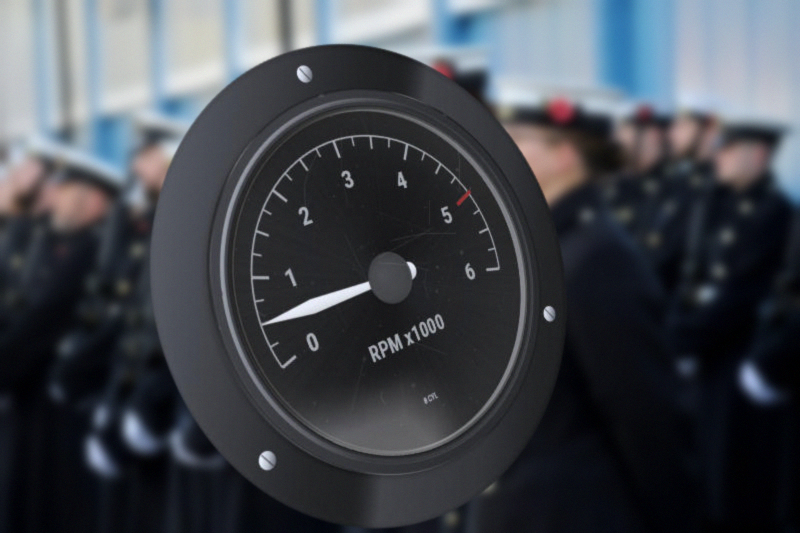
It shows 500 rpm
